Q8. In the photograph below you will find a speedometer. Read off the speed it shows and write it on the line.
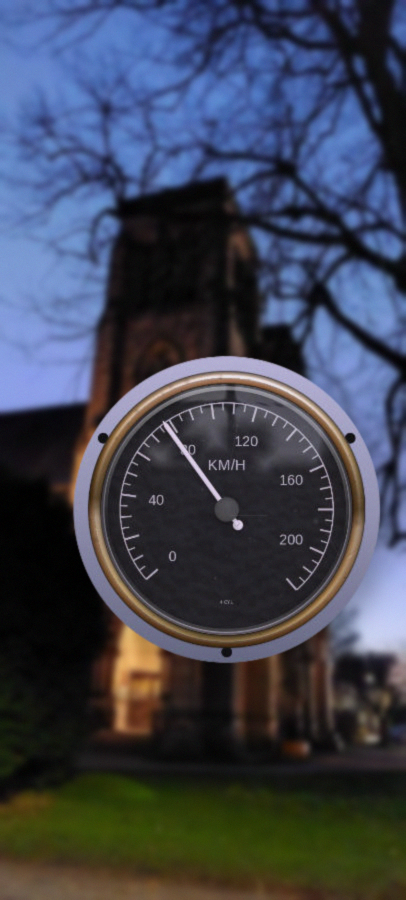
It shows 77.5 km/h
